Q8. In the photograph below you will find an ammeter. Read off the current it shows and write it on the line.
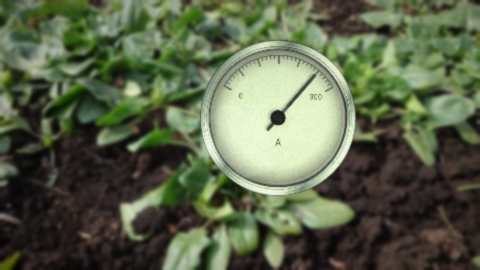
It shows 250 A
